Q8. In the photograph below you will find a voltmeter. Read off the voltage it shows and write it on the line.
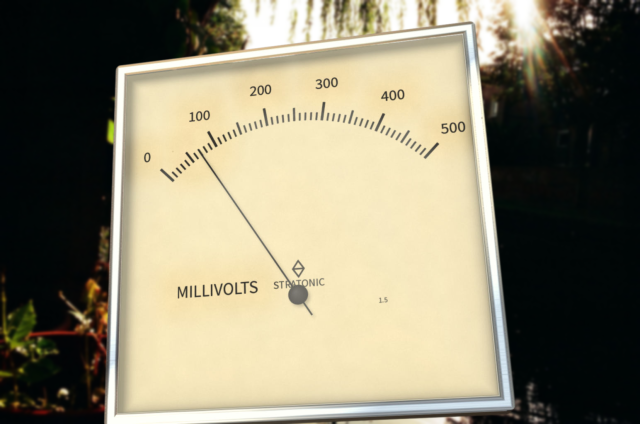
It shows 70 mV
